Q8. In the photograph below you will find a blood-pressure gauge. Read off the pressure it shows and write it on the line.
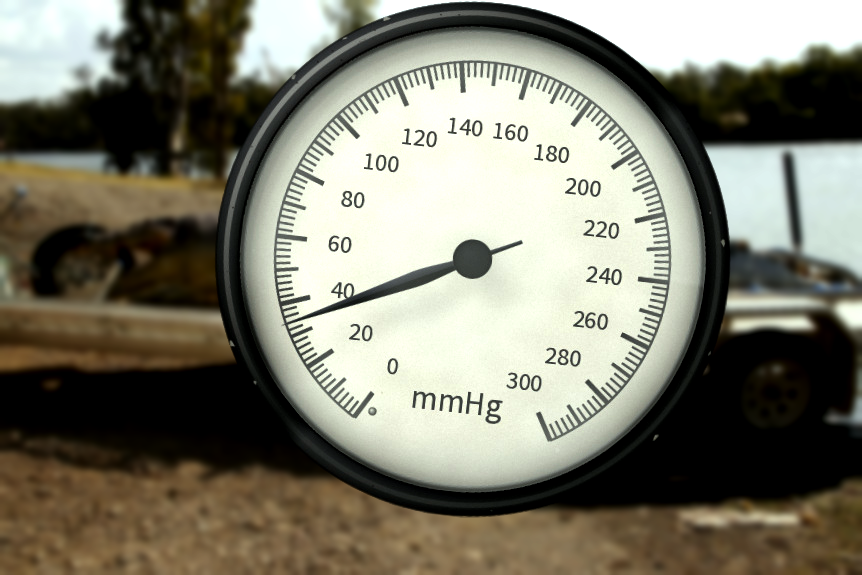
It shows 34 mmHg
